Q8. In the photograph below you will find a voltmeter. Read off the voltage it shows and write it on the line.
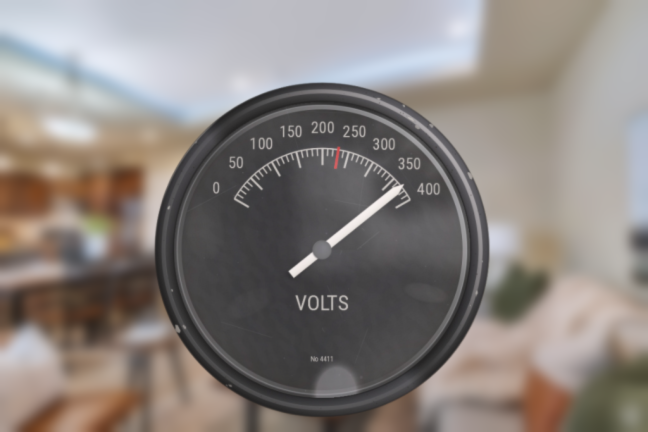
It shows 370 V
